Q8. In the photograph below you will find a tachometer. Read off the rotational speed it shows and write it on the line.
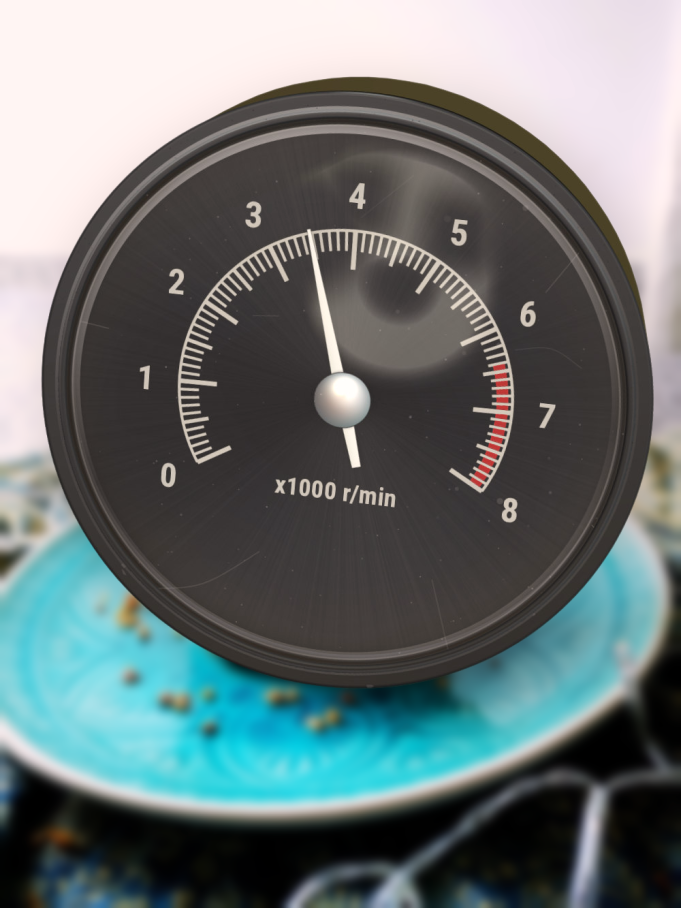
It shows 3500 rpm
